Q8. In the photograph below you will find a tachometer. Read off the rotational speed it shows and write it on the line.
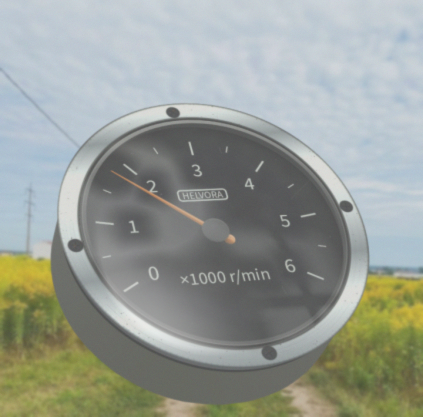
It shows 1750 rpm
